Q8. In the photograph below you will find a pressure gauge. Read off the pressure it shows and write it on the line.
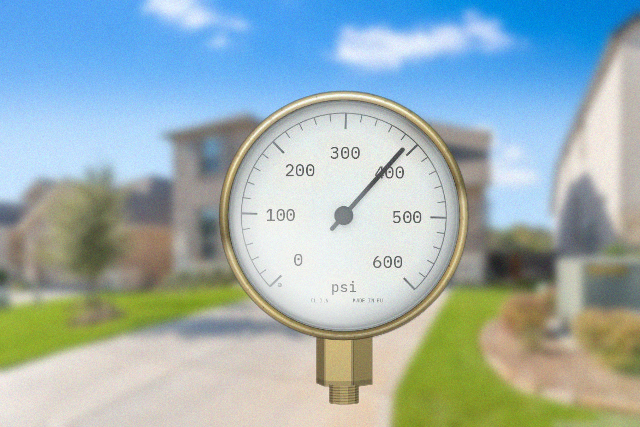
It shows 390 psi
